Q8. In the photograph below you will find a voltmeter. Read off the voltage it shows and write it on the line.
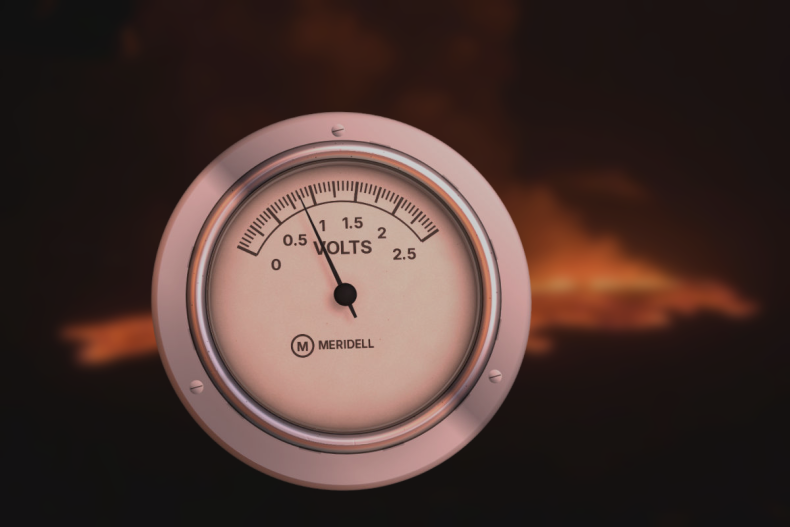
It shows 0.85 V
